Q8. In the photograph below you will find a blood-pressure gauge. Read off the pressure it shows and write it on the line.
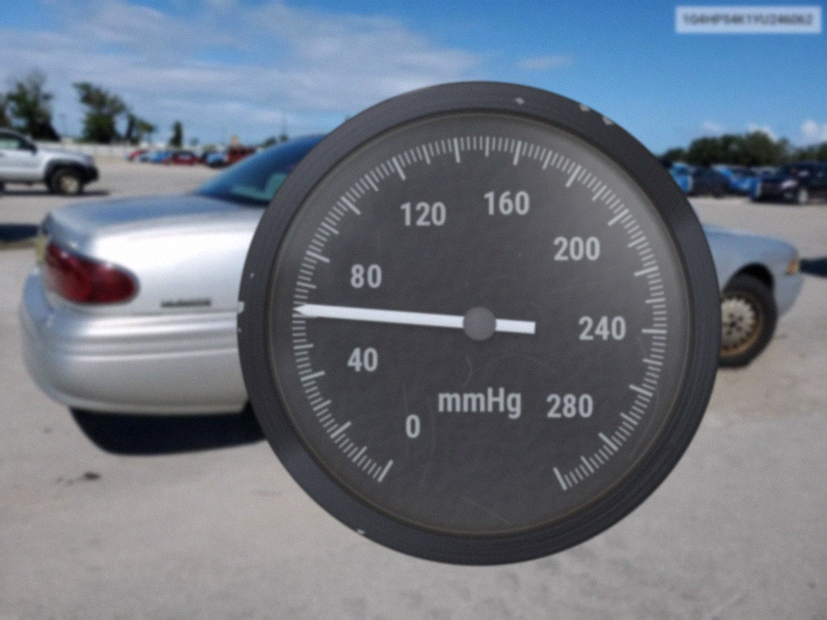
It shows 62 mmHg
